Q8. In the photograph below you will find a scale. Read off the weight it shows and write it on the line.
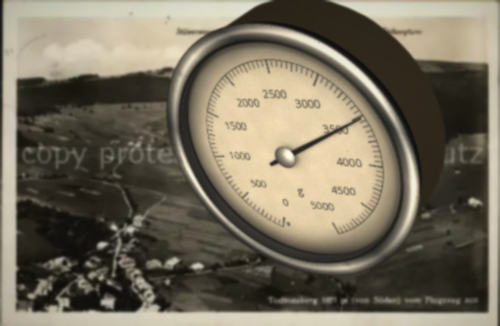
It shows 3500 g
